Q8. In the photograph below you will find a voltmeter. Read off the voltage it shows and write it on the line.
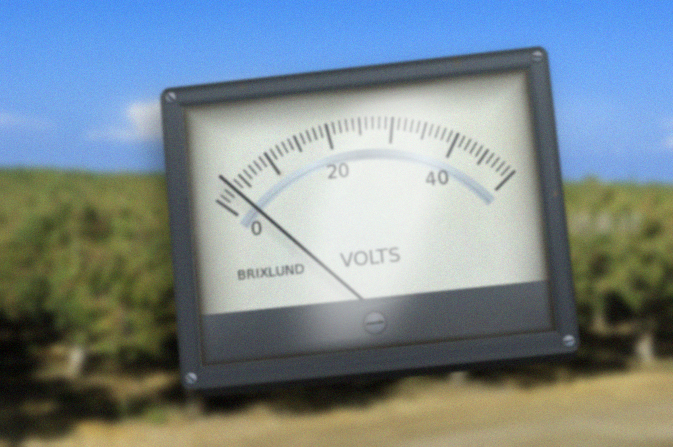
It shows 3 V
